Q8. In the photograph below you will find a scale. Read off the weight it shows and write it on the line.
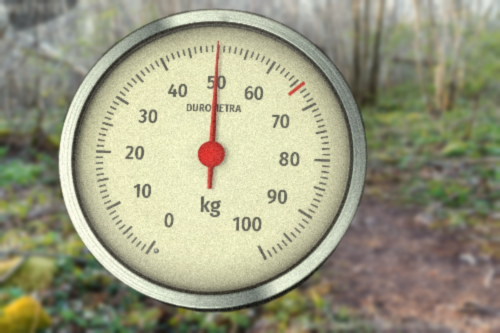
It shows 50 kg
